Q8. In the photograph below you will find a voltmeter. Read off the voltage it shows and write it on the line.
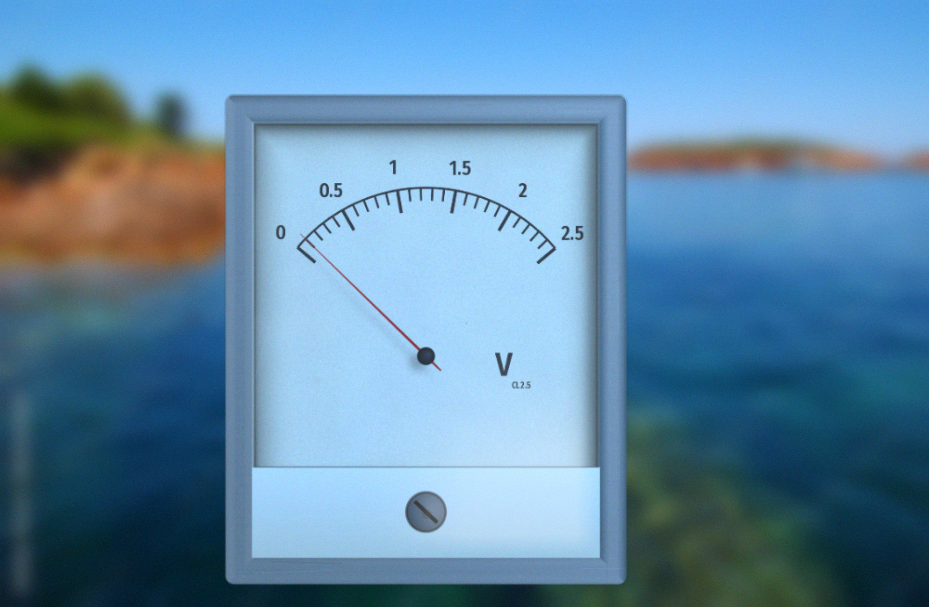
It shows 0.1 V
